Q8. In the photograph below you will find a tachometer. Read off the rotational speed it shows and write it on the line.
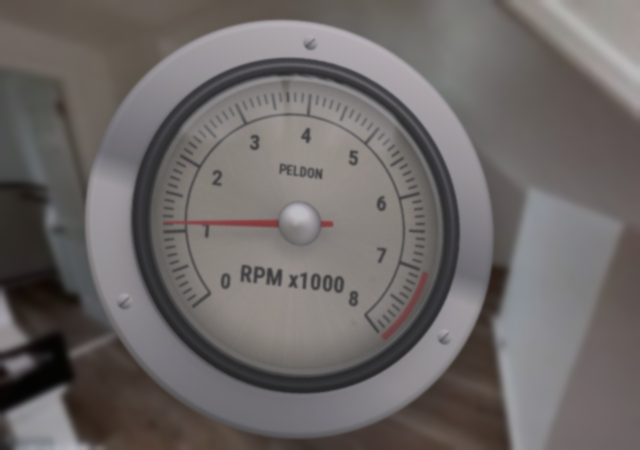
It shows 1100 rpm
